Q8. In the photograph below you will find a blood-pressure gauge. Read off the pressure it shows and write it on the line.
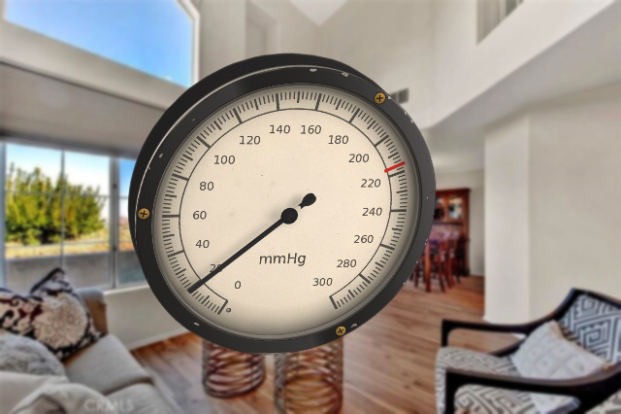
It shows 20 mmHg
